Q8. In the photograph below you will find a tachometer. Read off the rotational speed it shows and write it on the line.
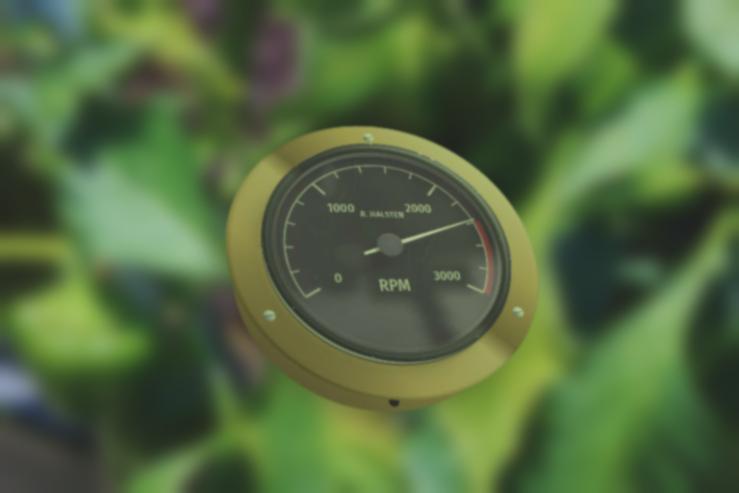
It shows 2400 rpm
